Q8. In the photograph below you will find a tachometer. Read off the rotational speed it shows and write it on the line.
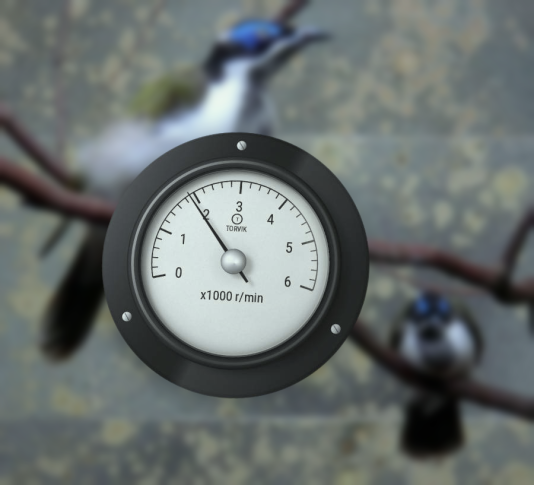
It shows 1900 rpm
